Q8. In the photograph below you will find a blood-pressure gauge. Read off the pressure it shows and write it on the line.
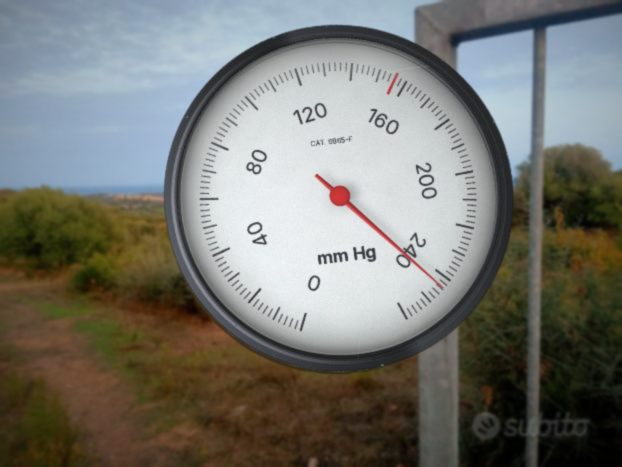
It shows 244 mmHg
